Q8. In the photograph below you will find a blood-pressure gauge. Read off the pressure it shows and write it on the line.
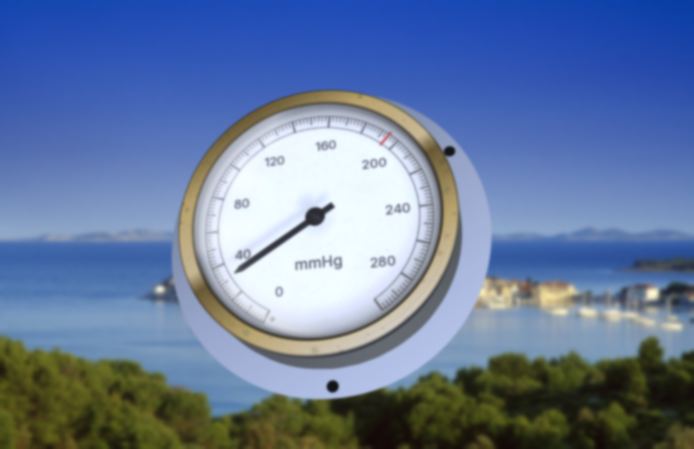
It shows 30 mmHg
